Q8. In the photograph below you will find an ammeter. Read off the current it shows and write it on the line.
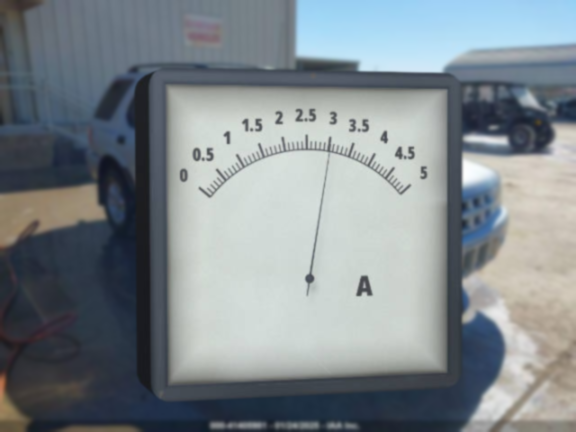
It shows 3 A
